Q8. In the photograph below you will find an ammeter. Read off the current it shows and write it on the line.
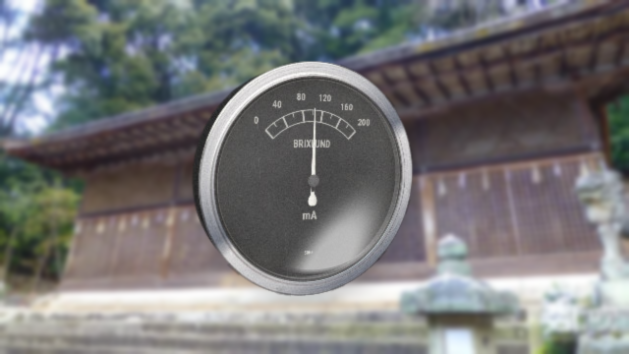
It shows 100 mA
